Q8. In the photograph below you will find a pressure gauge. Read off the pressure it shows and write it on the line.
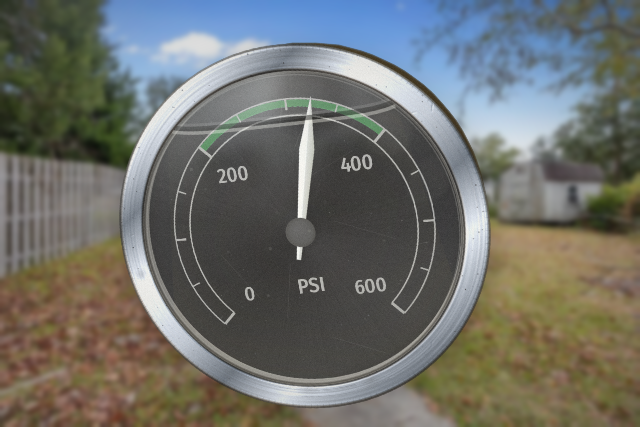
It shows 325 psi
